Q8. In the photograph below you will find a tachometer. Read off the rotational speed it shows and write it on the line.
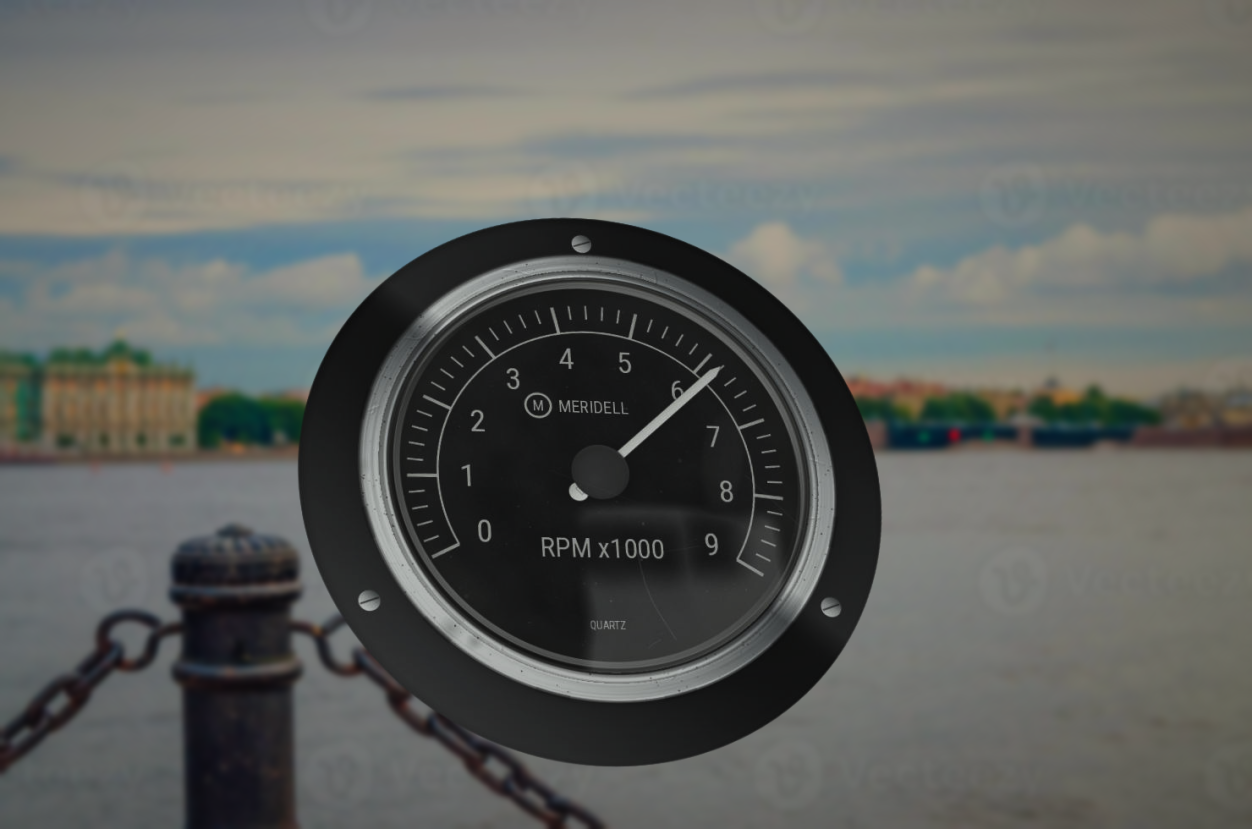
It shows 6200 rpm
